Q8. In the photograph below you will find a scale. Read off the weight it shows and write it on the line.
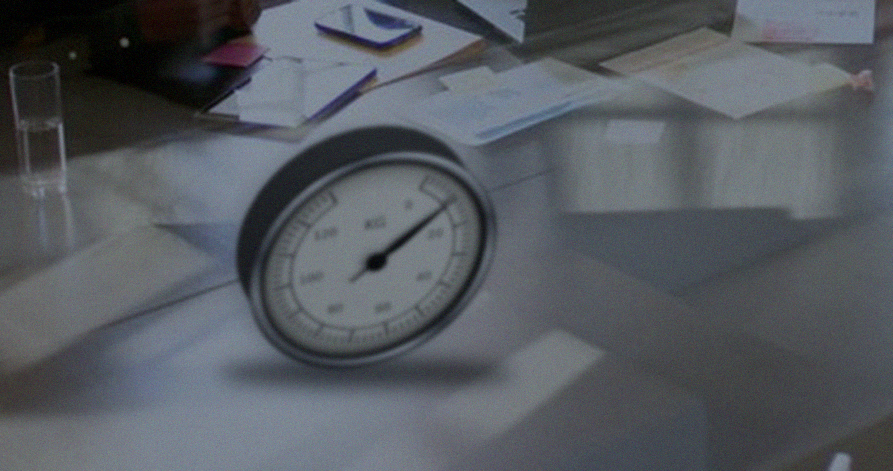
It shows 10 kg
